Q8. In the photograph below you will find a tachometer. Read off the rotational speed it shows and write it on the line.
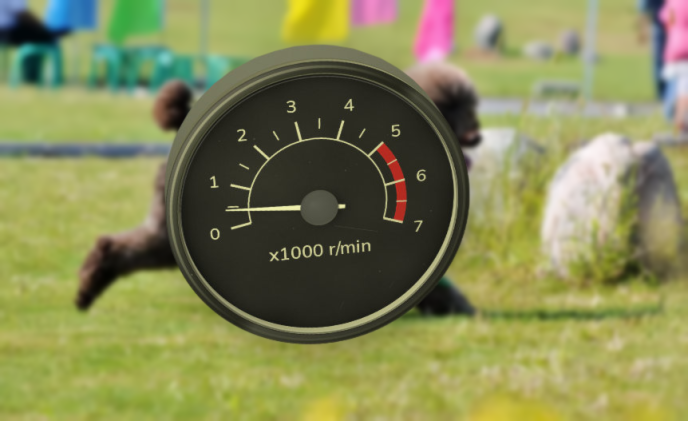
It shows 500 rpm
